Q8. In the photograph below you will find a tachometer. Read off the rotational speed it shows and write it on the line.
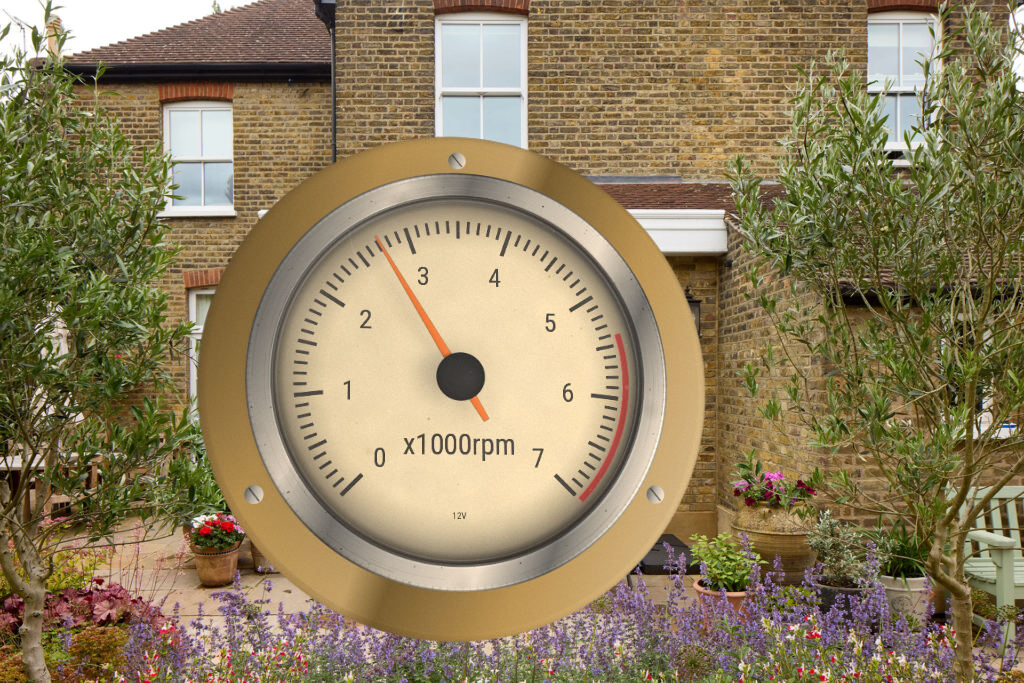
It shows 2700 rpm
